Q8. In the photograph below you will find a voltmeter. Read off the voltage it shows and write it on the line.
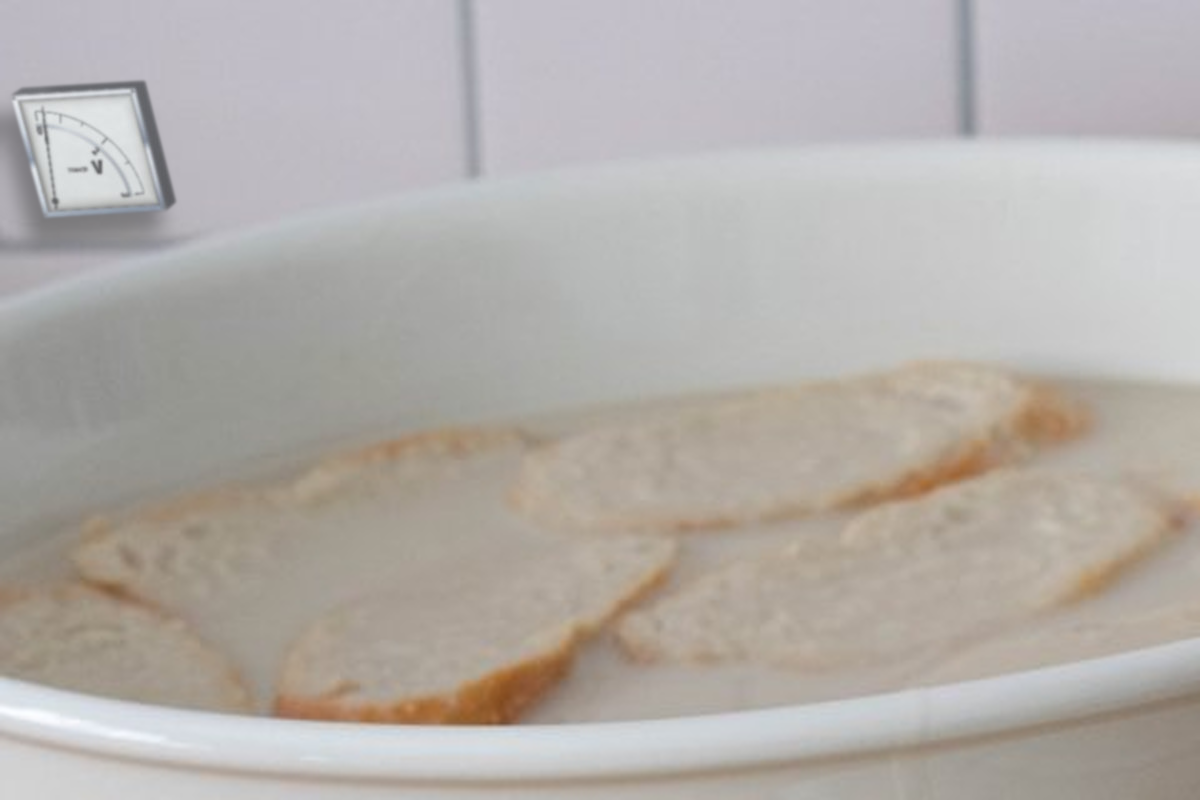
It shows 0.5 V
